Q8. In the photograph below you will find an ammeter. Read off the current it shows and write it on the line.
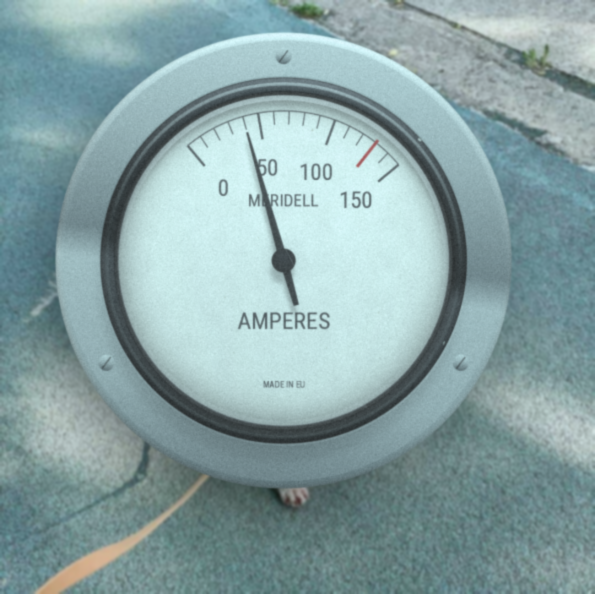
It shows 40 A
